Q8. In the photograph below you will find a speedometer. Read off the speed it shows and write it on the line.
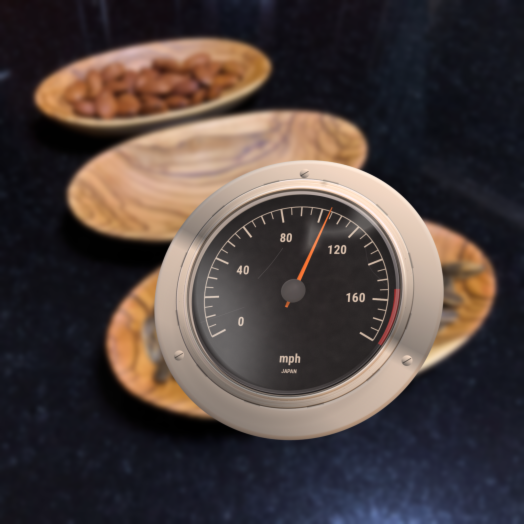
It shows 105 mph
